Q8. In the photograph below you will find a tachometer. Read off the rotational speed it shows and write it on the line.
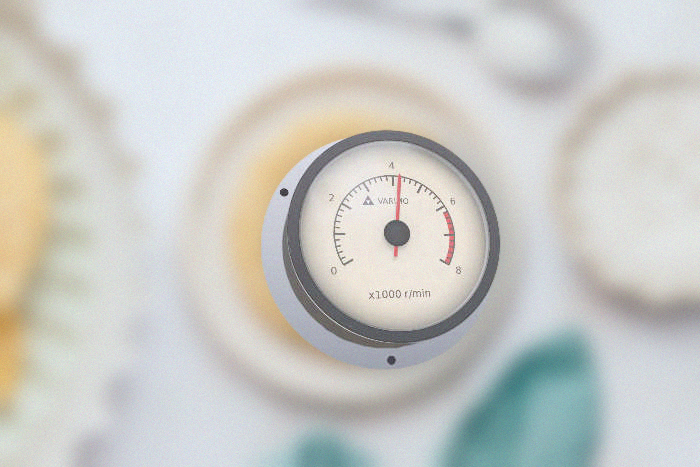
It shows 4200 rpm
